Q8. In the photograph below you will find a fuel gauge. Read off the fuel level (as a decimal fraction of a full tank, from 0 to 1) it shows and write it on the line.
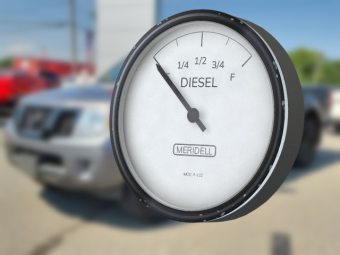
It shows 0
